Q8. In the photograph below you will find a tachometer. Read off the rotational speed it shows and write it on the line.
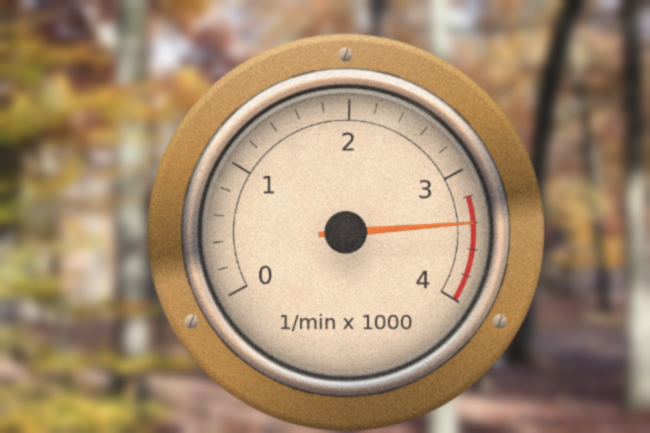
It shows 3400 rpm
